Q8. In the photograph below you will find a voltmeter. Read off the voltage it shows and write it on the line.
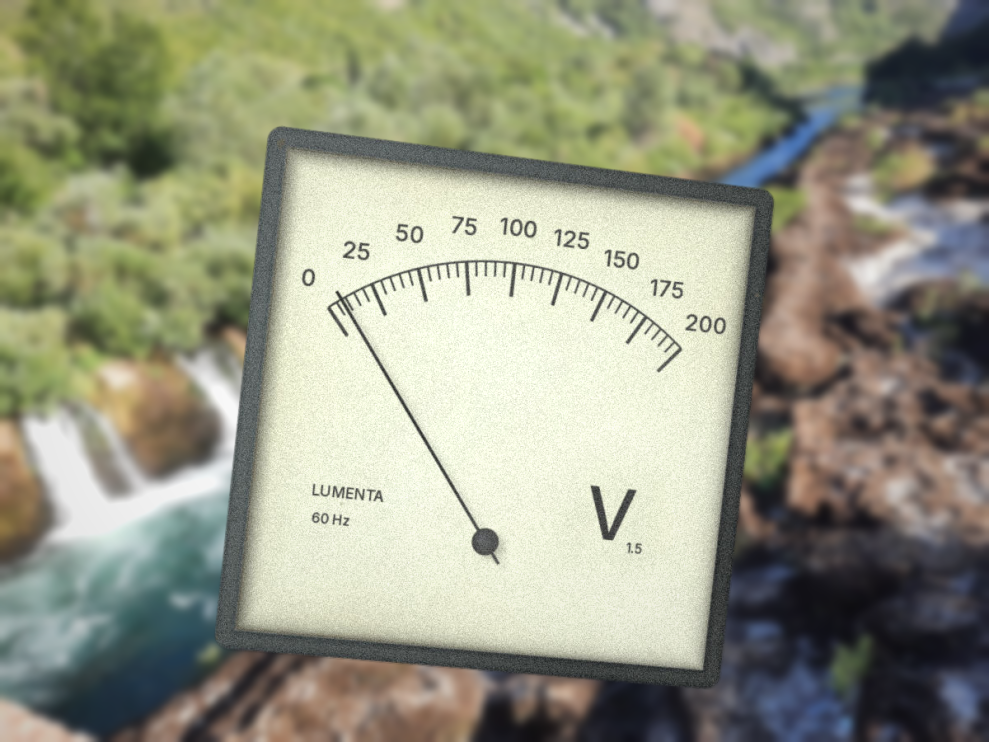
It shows 7.5 V
